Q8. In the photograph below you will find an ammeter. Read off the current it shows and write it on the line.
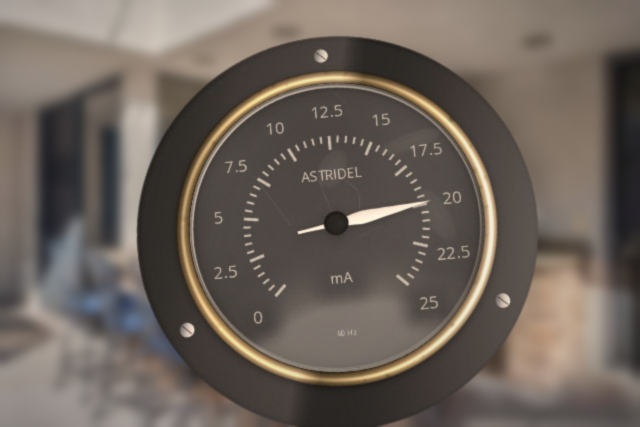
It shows 20 mA
